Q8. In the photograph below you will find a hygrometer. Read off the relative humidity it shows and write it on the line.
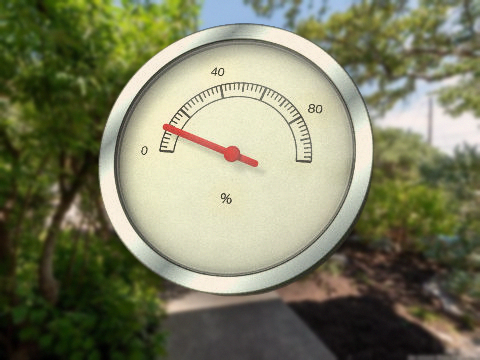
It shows 10 %
